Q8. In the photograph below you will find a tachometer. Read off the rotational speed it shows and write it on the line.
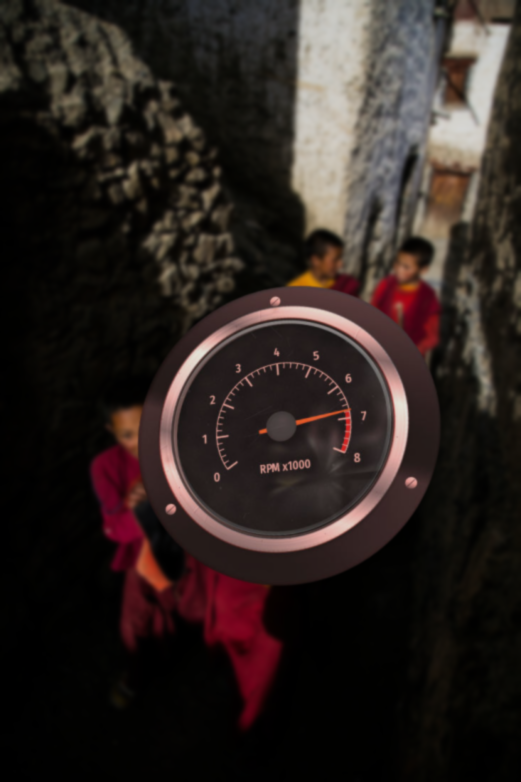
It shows 6800 rpm
